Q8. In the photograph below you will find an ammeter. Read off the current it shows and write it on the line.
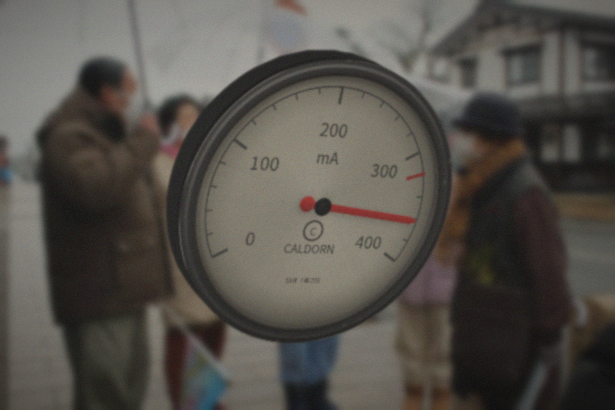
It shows 360 mA
